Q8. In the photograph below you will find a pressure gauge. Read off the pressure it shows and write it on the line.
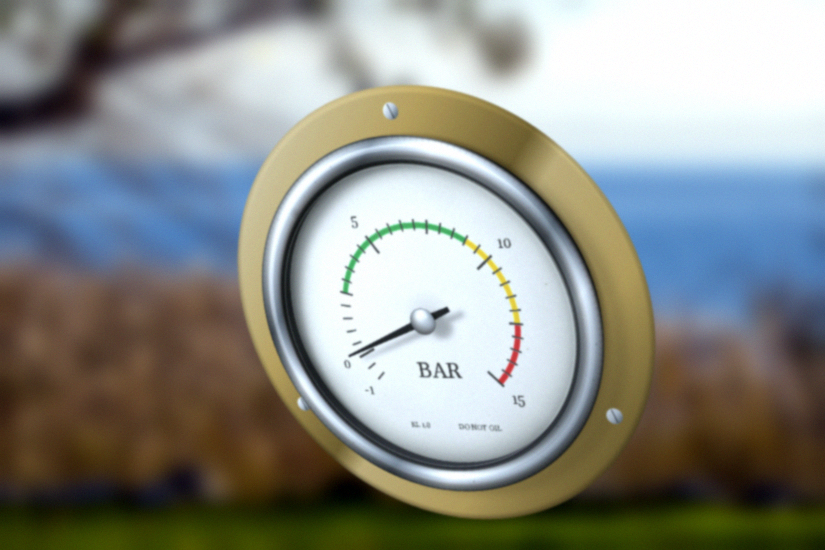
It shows 0.25 bar
